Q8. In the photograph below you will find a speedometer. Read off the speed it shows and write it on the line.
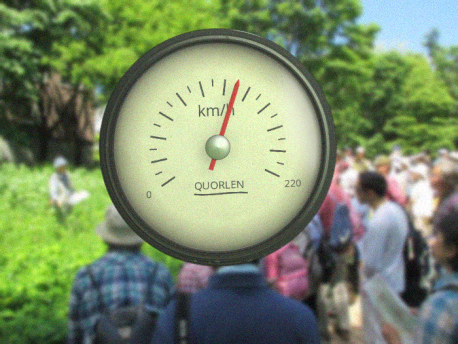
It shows 130 km/h
